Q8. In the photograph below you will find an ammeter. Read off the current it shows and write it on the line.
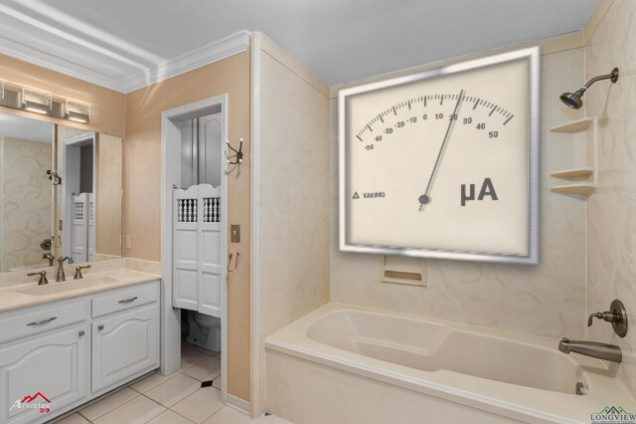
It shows 20 µA
